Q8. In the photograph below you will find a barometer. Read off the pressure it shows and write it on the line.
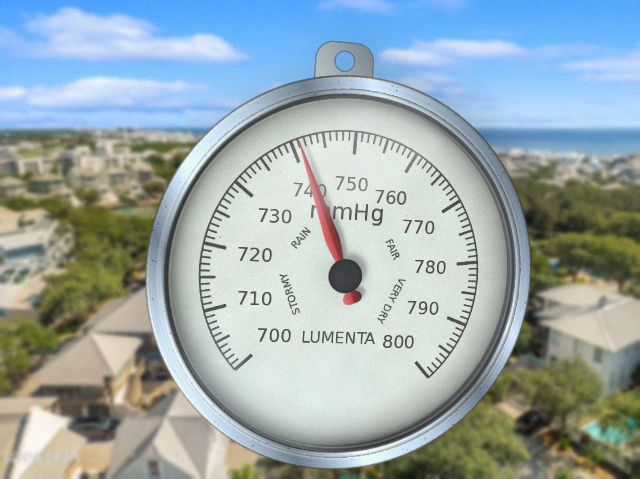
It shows 741 mmHg
